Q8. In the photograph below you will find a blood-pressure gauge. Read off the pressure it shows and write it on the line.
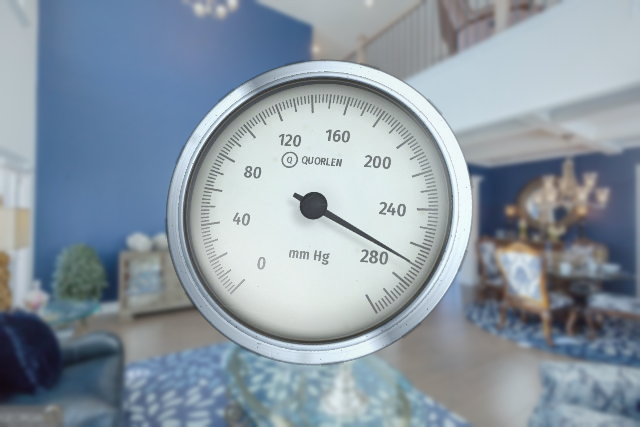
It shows 270 mmHg
